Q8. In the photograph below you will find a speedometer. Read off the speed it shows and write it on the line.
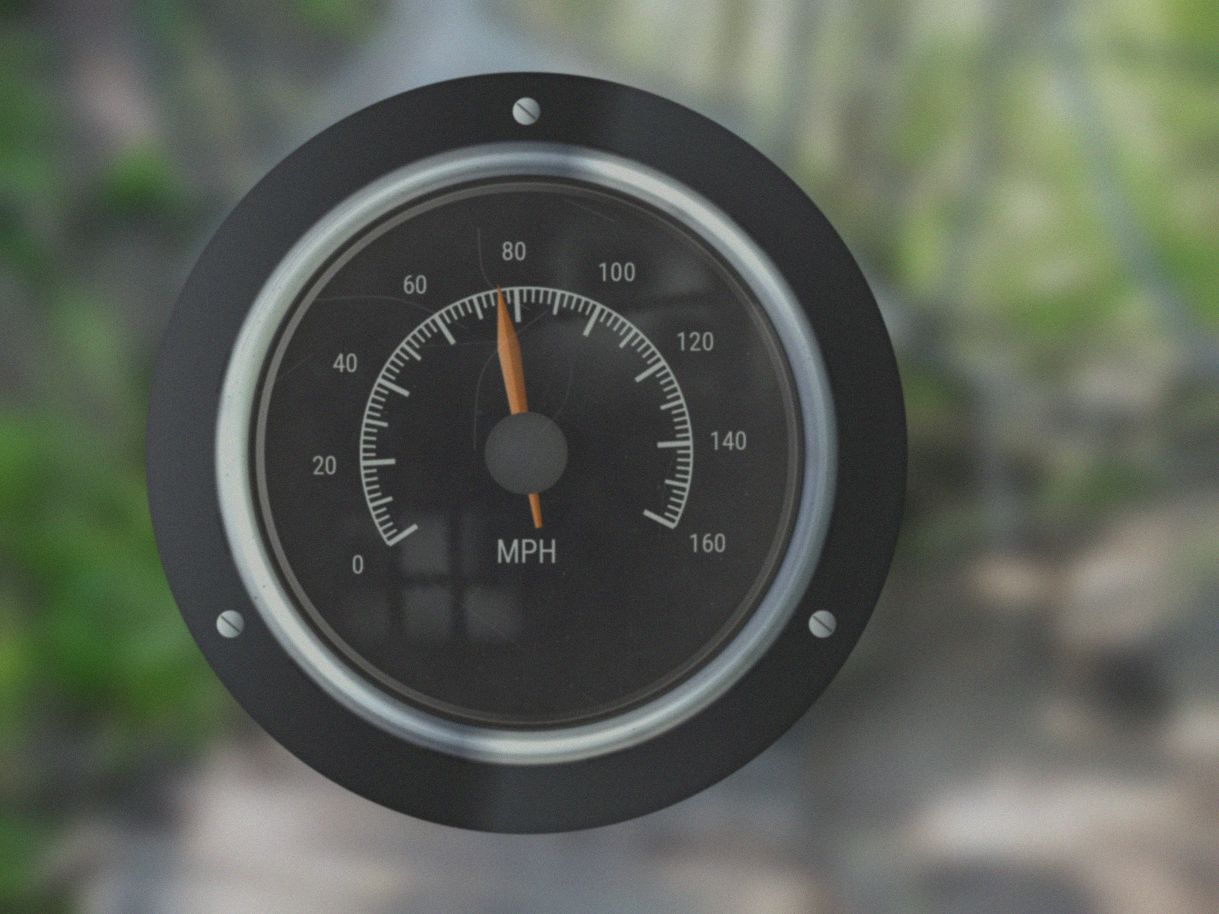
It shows 76 mph
